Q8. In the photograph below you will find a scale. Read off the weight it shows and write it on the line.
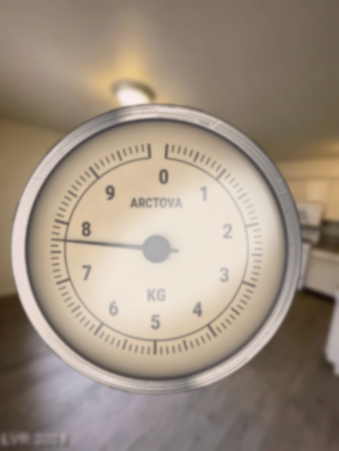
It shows 7.7 kg
